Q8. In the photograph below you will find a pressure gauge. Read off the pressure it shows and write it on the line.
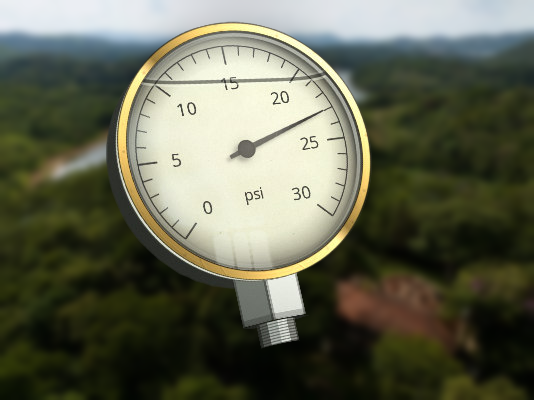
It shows 23 psi
